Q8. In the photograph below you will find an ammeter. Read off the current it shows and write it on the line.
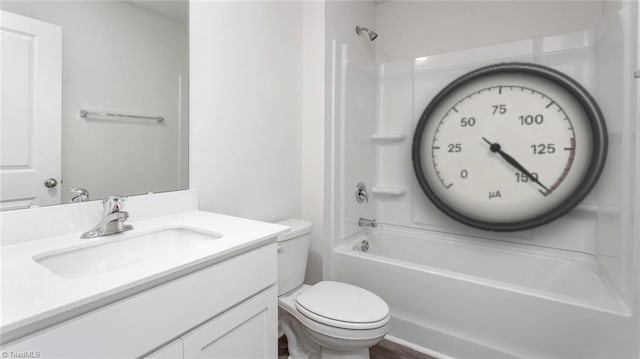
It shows 147.5 µA
